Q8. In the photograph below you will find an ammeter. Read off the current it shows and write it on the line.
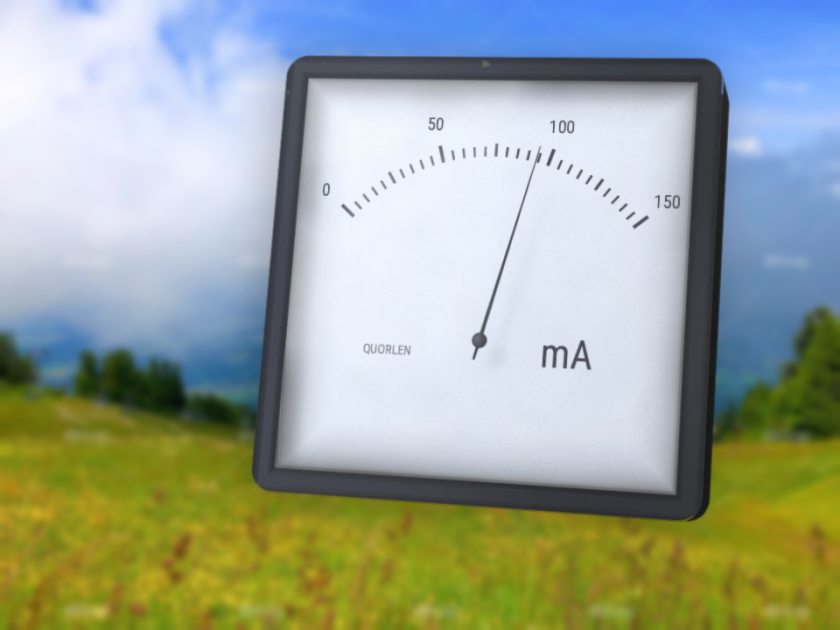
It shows 95 mA
